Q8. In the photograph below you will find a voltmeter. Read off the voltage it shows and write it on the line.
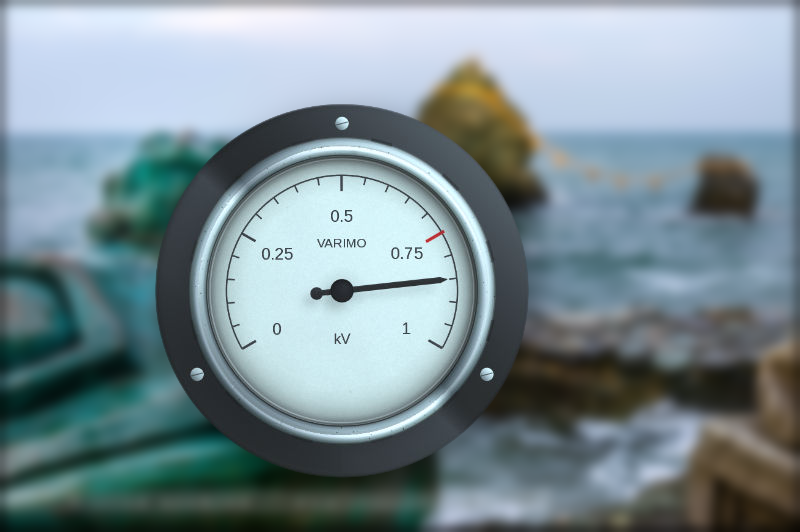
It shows 0.85 kV
